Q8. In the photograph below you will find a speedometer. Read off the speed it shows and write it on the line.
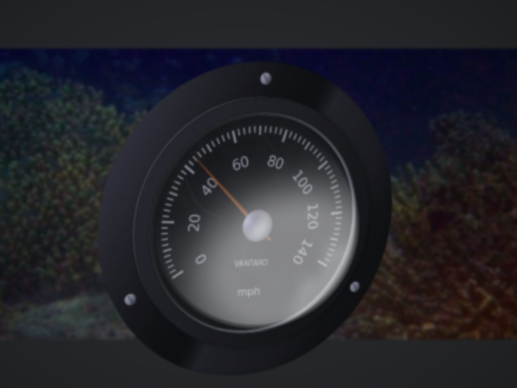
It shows 44 mph
